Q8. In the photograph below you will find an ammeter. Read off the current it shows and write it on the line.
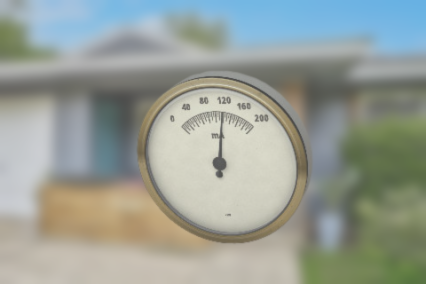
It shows 120 mA
